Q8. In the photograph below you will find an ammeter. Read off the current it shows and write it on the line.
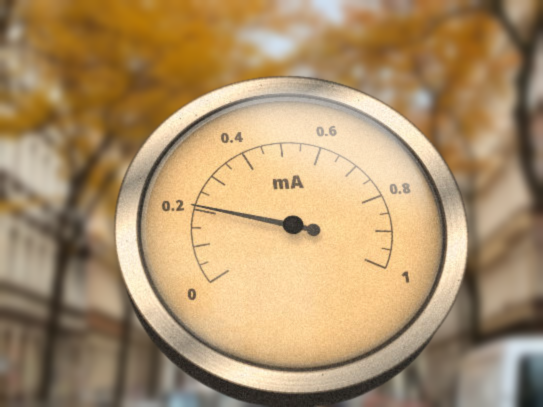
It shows 0.2 mA
